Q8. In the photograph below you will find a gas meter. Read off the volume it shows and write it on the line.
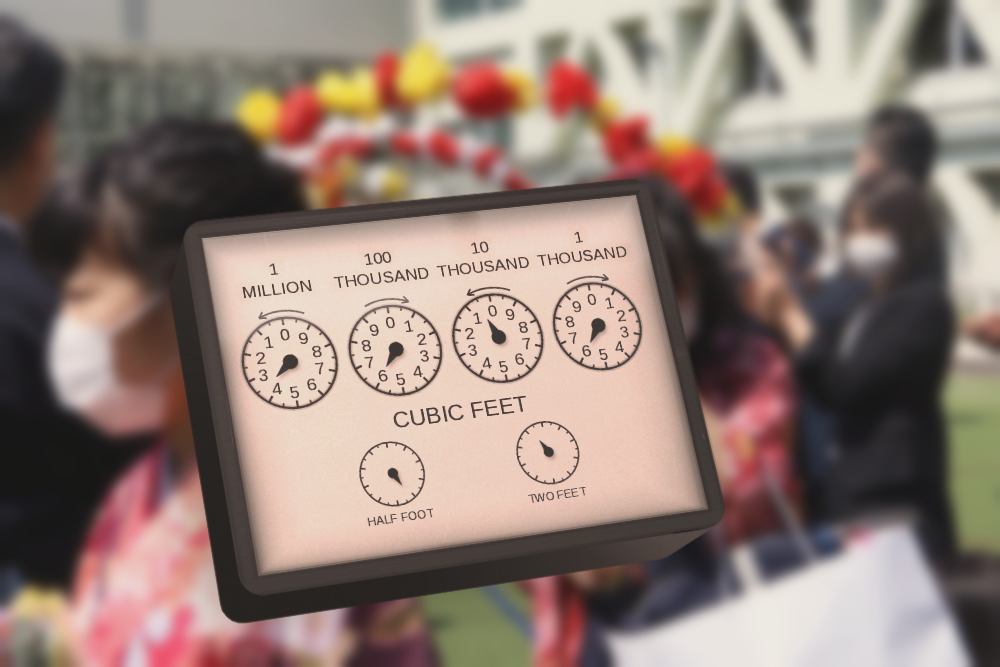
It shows 360600 ft³
